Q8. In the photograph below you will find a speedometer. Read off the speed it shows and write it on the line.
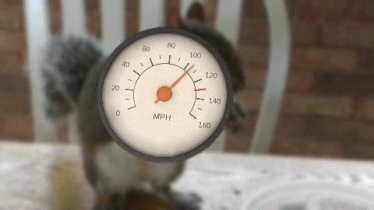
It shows 105 mph
